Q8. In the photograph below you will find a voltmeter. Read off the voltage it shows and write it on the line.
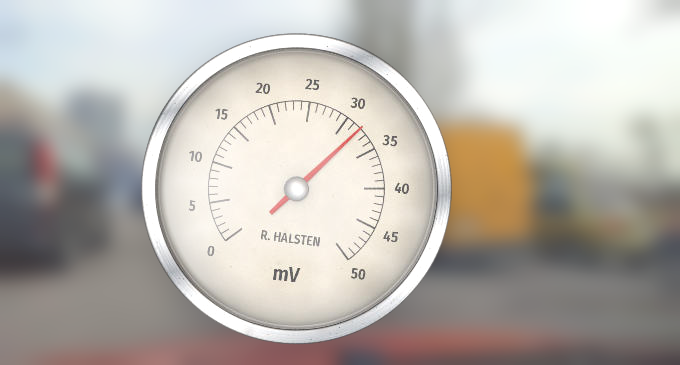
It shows 32 mV
